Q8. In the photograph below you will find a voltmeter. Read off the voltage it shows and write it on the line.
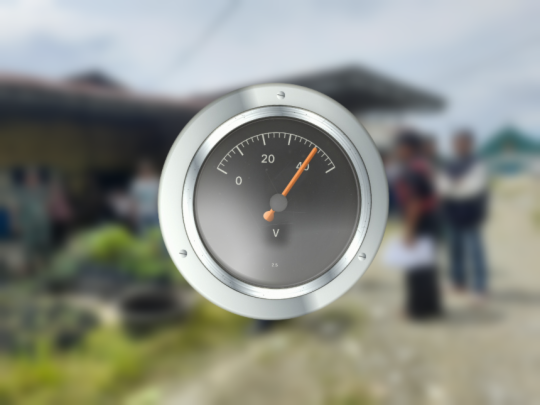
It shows 40 V
